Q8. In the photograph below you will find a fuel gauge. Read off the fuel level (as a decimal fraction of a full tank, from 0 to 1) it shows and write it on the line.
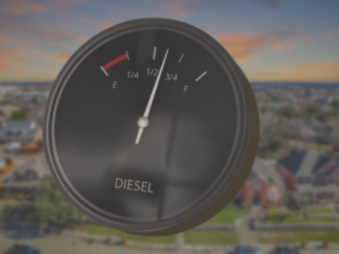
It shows 0.625
